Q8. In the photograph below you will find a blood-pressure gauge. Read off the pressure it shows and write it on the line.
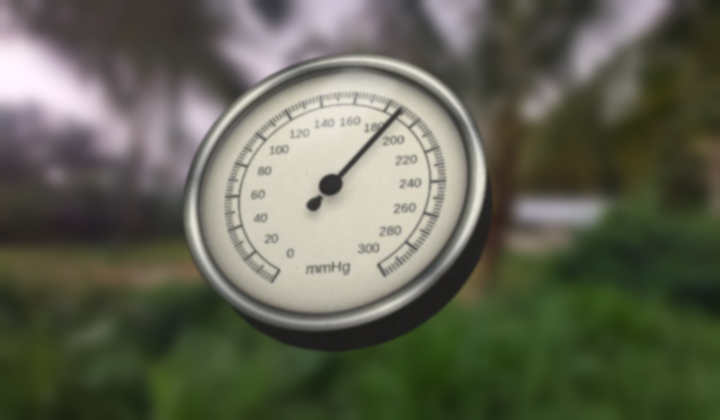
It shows 190 mmHg
